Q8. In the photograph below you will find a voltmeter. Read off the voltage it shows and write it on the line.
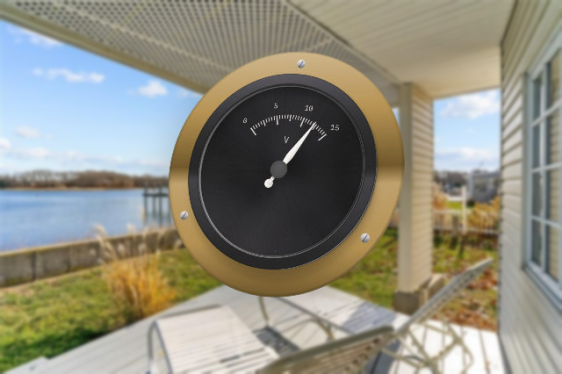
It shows 12.5 V
